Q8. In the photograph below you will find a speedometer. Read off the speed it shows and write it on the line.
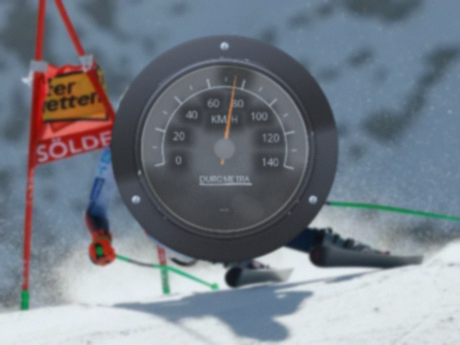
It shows 75 km/h
